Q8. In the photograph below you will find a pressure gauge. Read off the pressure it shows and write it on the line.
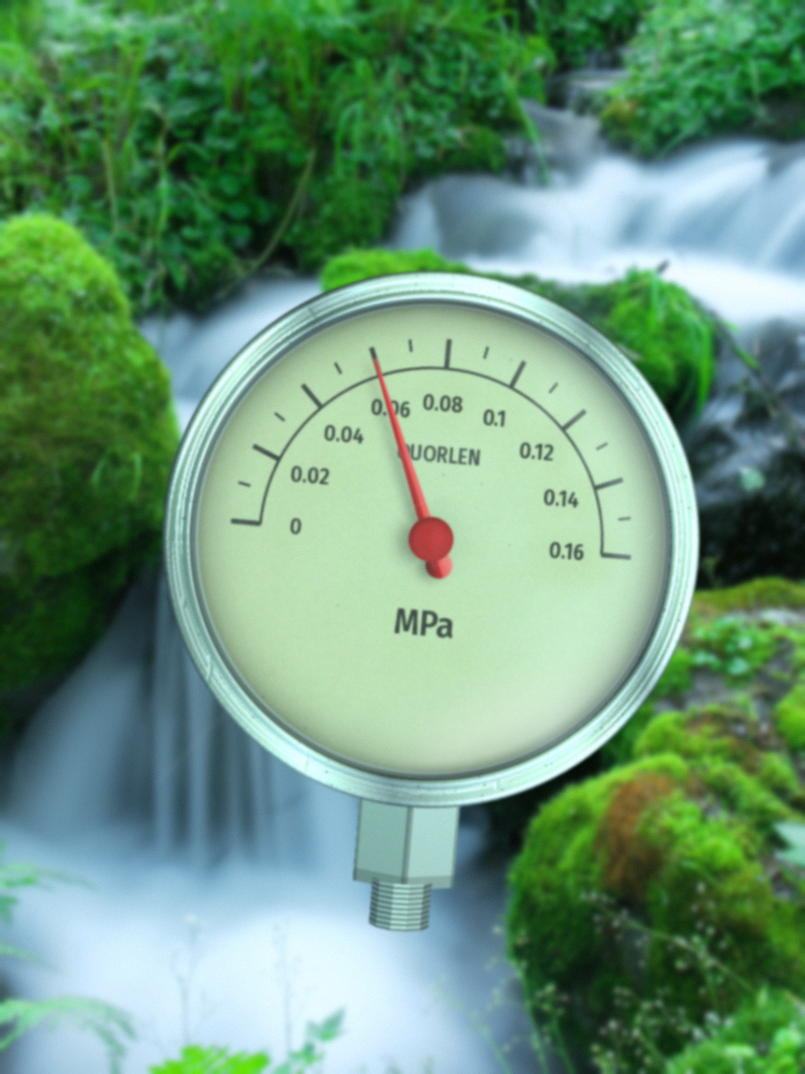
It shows 0.06 MPa
